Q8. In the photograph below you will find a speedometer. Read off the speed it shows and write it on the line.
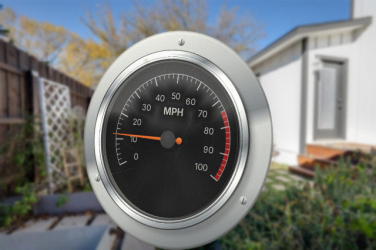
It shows 12 mph
